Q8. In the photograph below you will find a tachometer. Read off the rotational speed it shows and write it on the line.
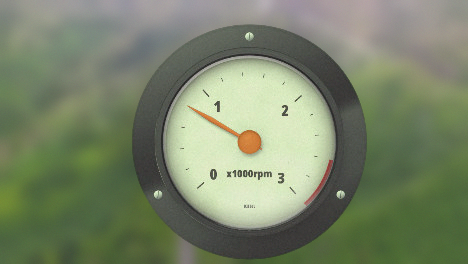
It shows 800 rpm
